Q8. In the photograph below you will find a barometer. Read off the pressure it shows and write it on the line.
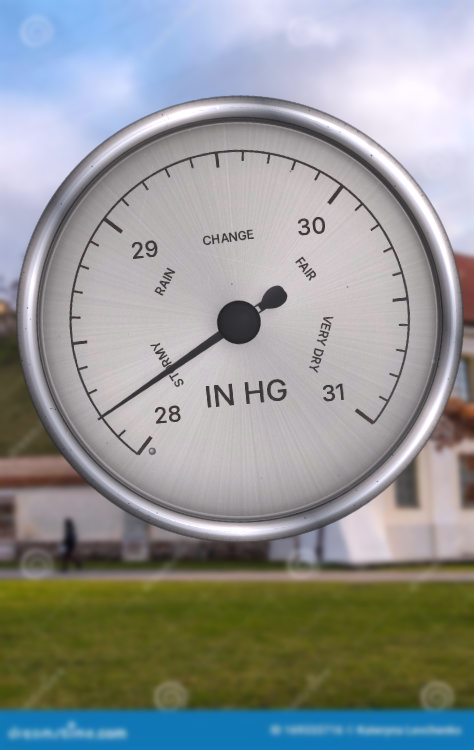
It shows 28.2 inHg
